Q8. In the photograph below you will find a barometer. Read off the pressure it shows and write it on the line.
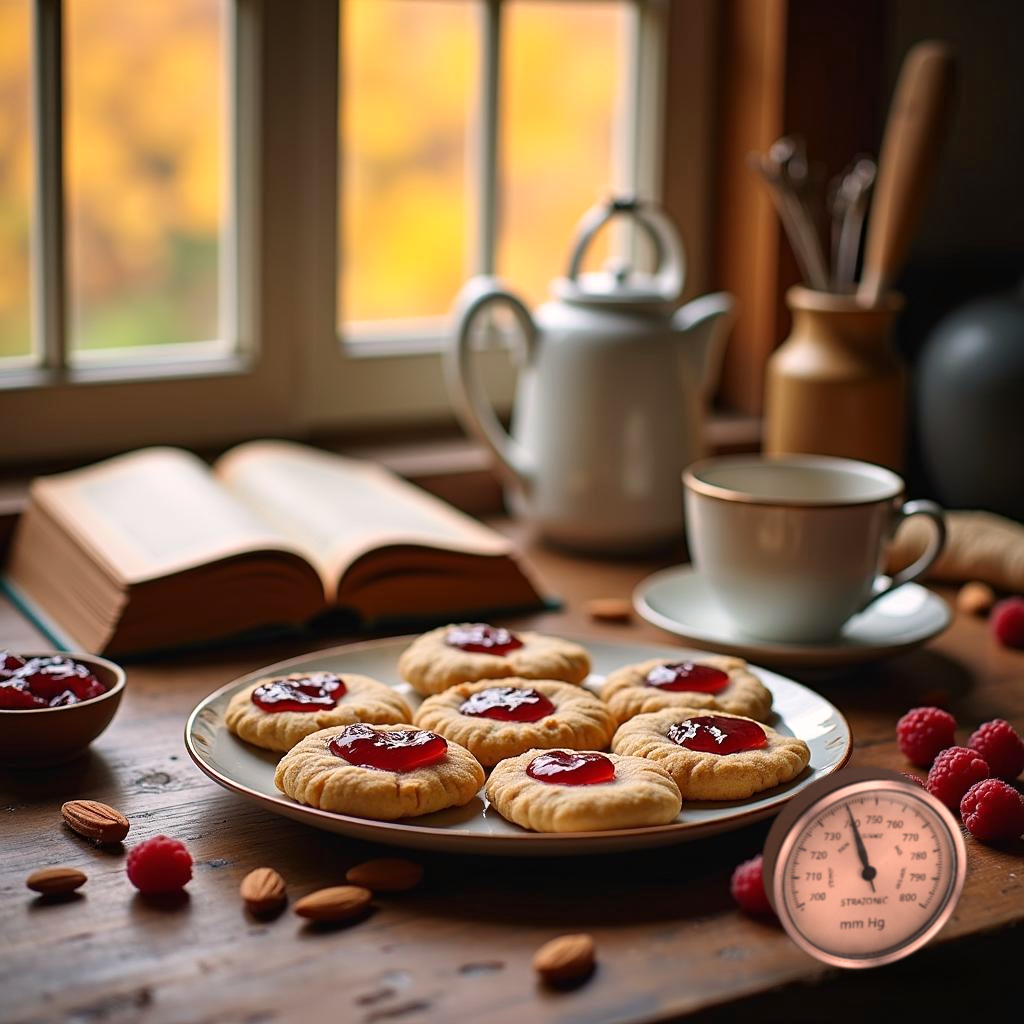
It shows 740 mmHg
